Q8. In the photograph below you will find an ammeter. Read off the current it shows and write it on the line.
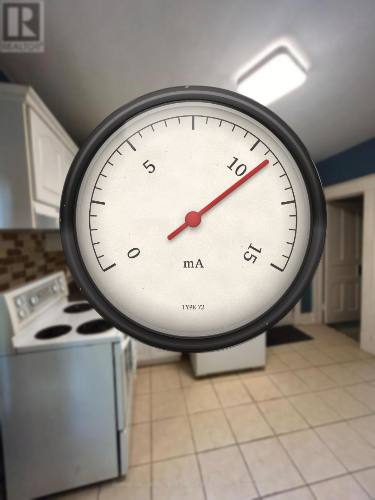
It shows 10.75 mA
